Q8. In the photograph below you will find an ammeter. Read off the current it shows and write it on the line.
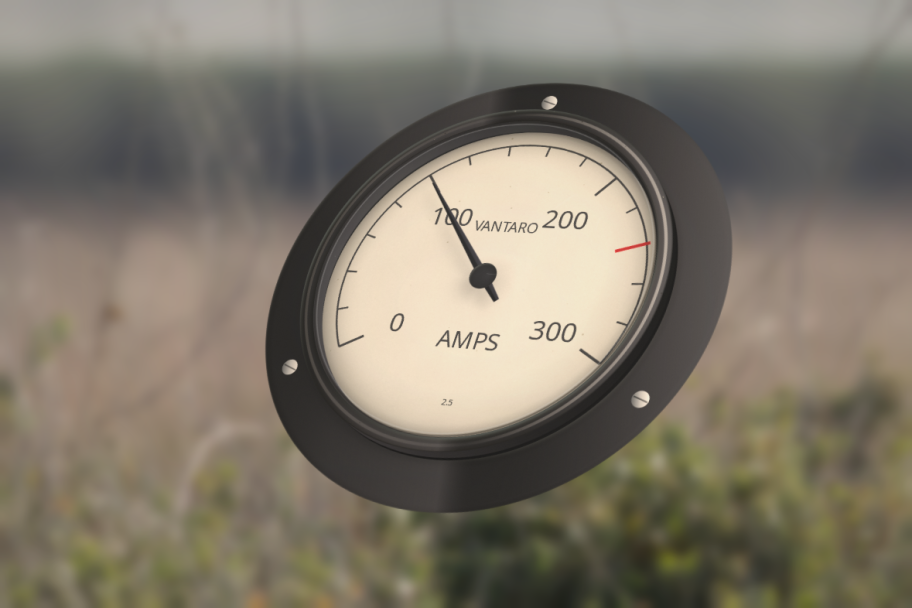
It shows 100 A
